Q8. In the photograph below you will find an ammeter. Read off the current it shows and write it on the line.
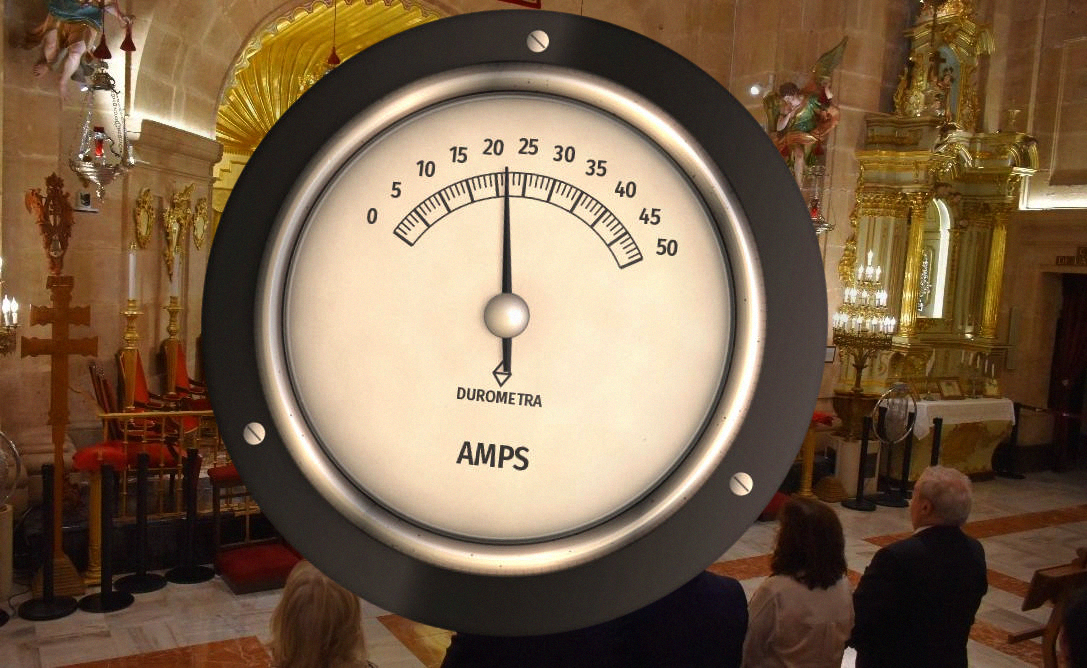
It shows 22 A
